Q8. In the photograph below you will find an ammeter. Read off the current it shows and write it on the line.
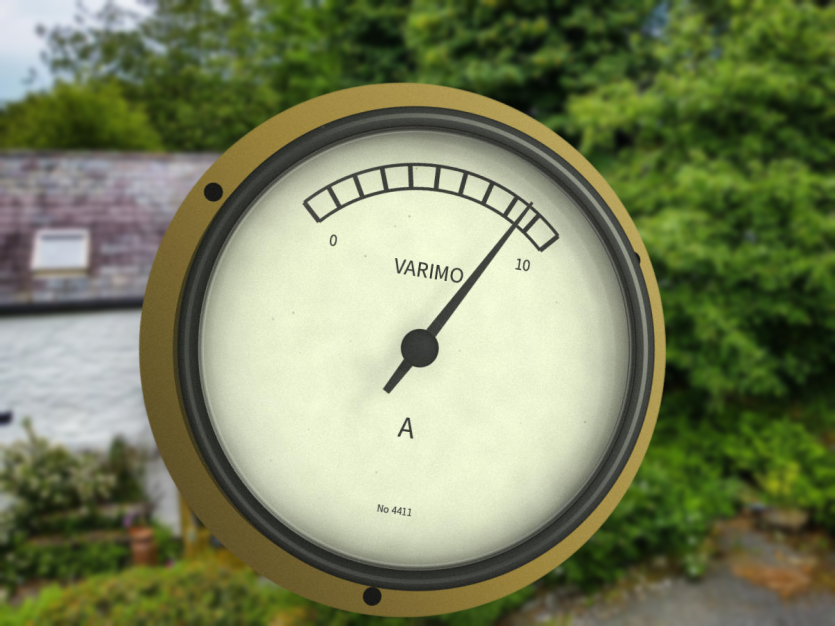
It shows 8.5 A
